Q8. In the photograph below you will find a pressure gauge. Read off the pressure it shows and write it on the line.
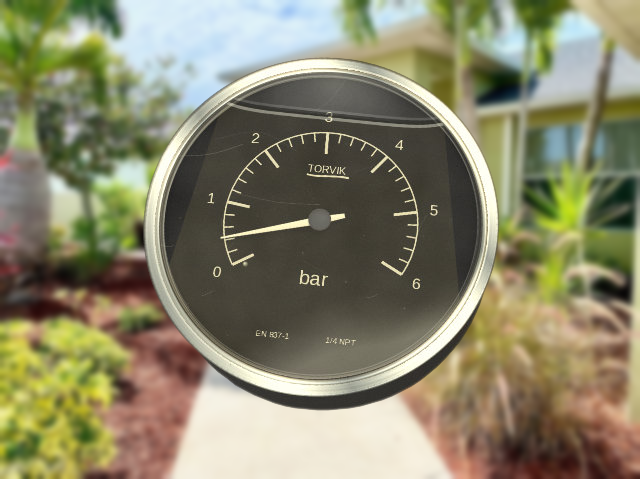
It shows 0.4 bar
